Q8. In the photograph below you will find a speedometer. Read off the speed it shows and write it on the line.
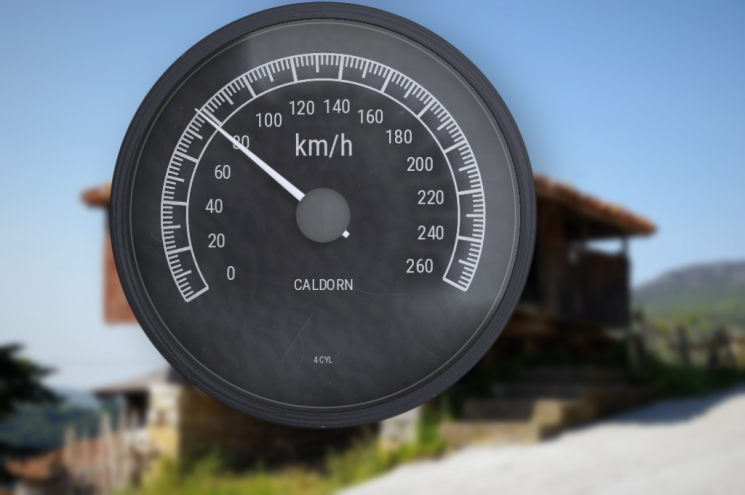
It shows 78 km/h
